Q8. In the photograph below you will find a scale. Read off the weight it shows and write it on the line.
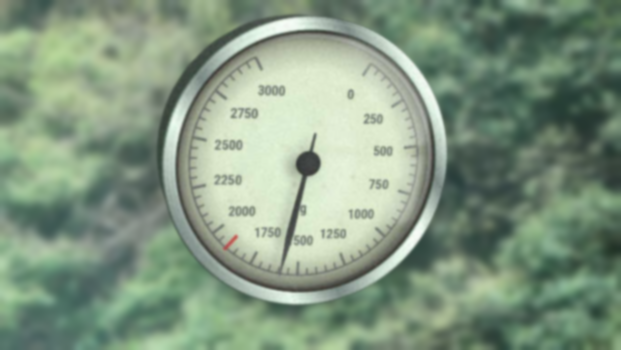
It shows 1600 g
